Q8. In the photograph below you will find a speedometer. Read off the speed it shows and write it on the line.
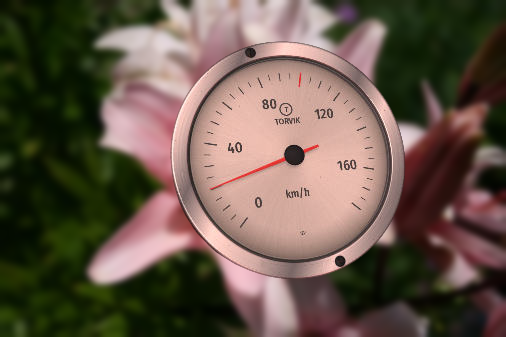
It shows 20 km/h
